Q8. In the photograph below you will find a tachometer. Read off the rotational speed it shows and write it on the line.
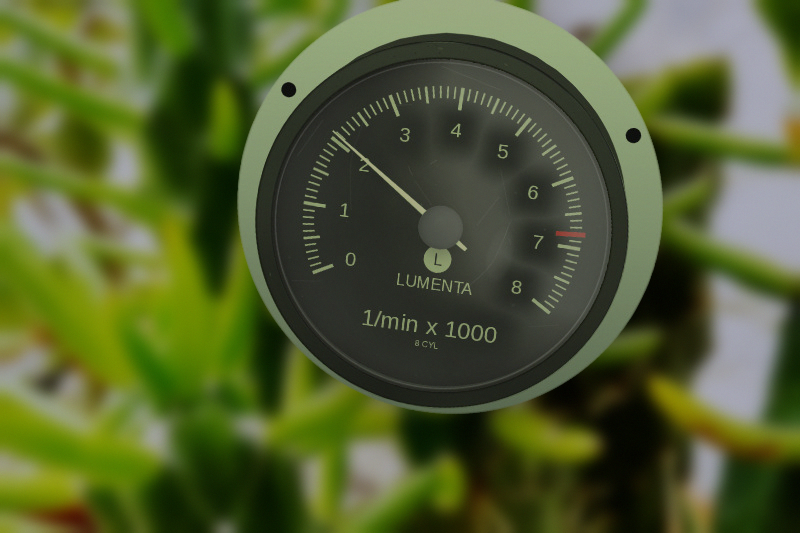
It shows 2100 rpm
